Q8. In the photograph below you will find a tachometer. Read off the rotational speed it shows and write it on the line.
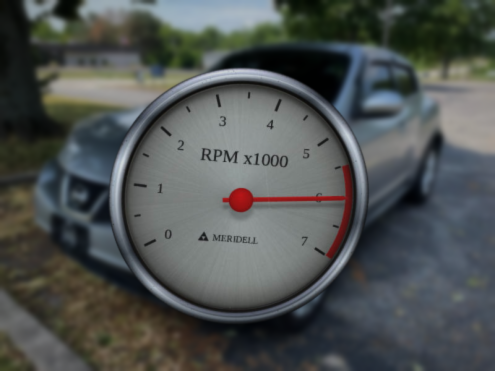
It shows 6000 rpm
